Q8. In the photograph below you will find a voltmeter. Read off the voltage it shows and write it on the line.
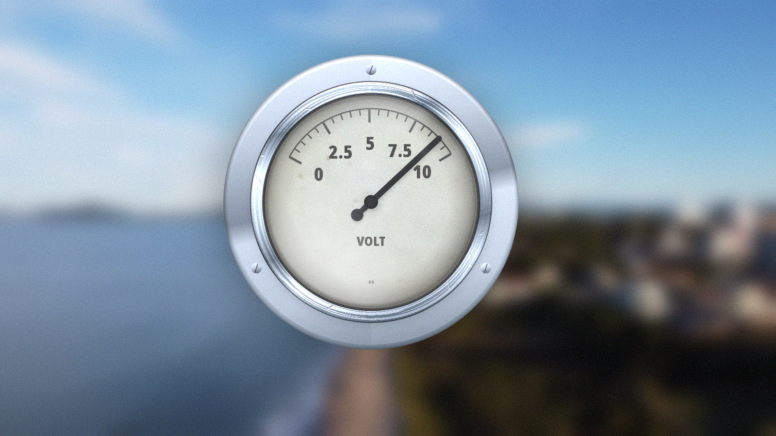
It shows 9 V
